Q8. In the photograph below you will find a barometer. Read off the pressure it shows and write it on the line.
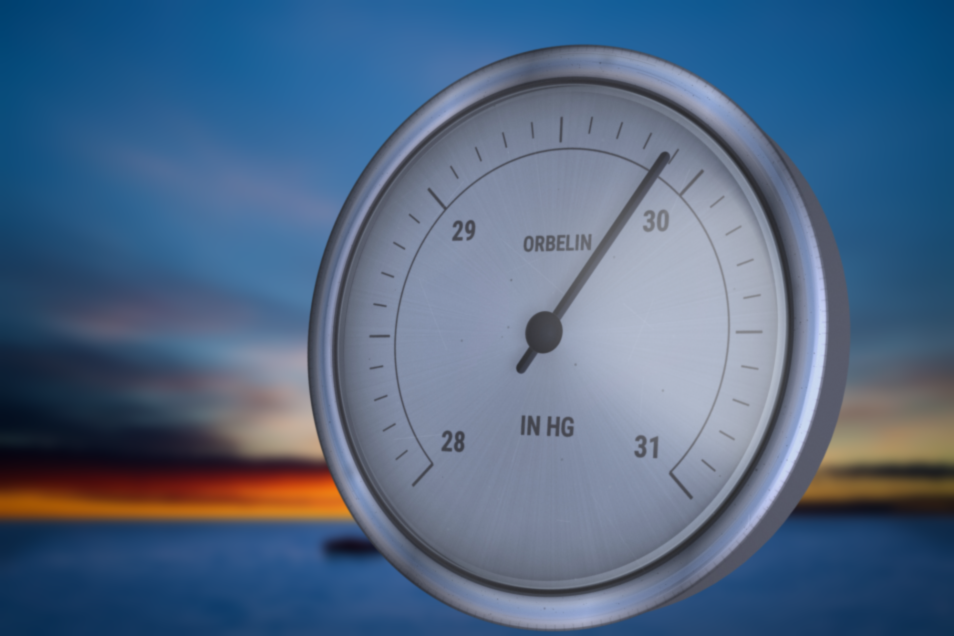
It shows 29.9 inHg
